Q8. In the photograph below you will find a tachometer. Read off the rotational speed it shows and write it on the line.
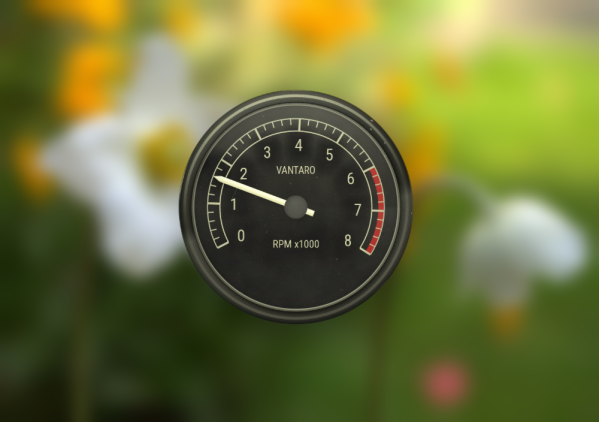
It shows 1600 rpm
